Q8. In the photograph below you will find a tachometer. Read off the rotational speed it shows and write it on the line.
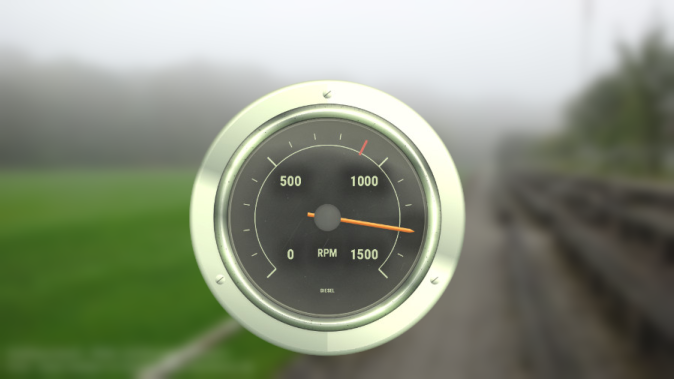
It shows 1300 rpm
